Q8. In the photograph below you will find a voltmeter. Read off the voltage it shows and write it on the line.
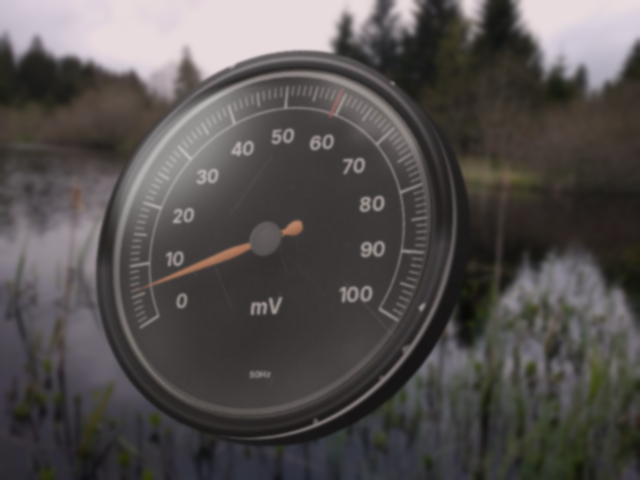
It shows 5 mV
